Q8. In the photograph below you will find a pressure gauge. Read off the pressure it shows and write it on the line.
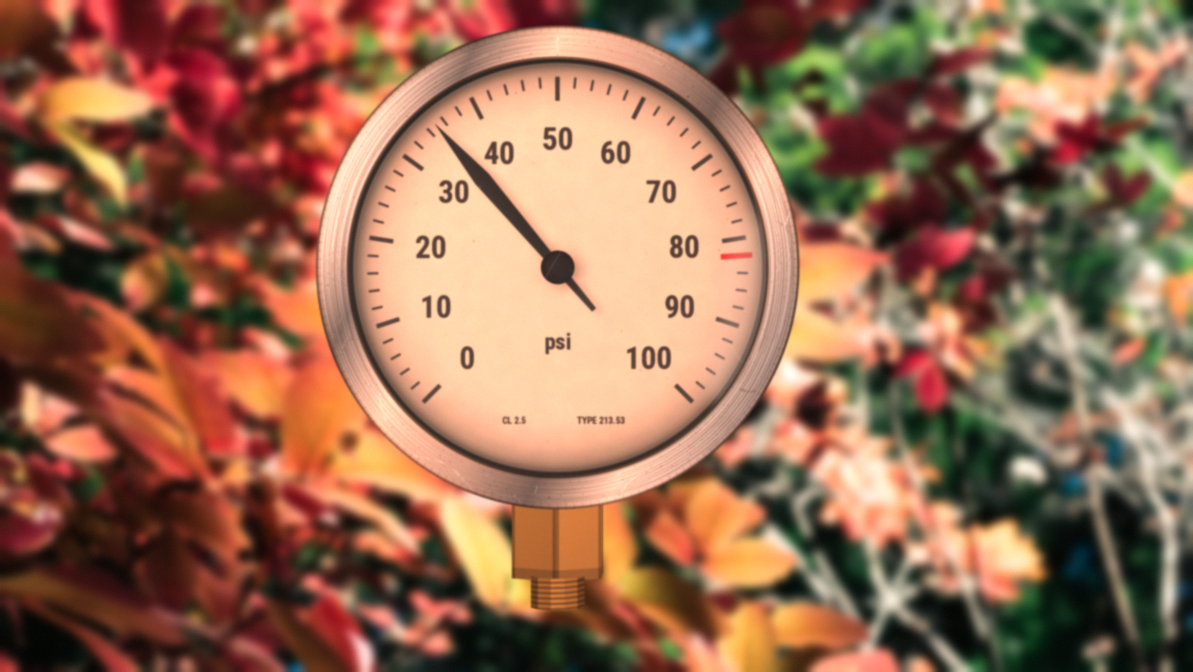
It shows 35 psi
